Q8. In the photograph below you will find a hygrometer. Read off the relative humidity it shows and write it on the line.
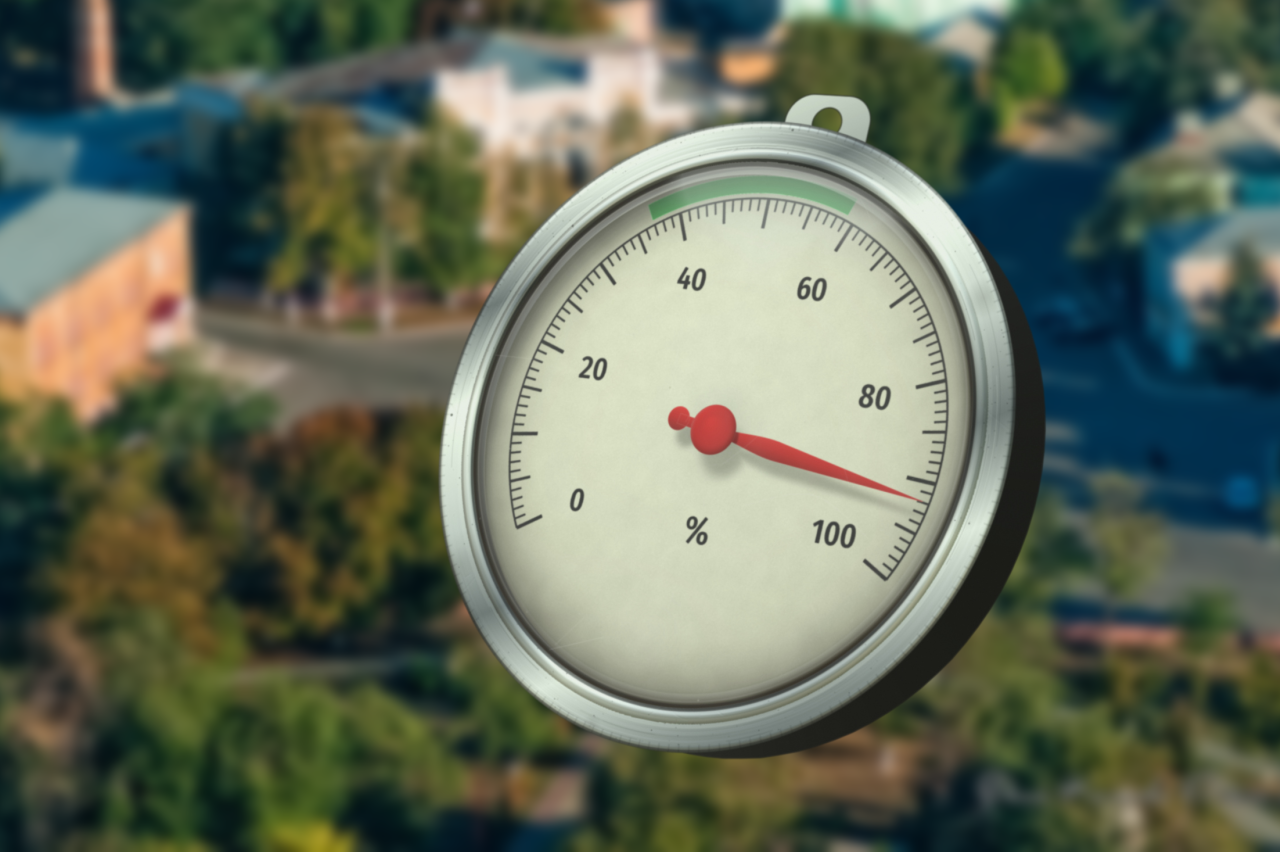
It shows 92 %
